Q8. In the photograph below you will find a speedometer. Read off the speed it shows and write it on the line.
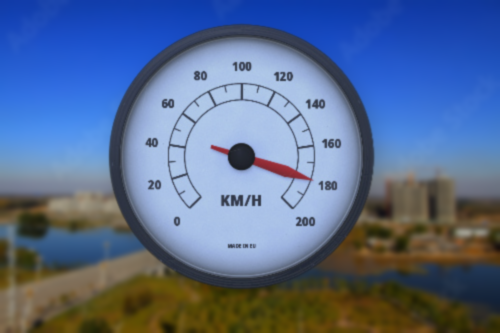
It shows 180 km/h
